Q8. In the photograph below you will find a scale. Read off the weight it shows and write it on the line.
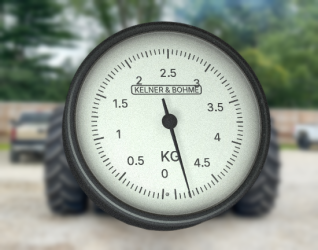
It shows 4.85 kg
